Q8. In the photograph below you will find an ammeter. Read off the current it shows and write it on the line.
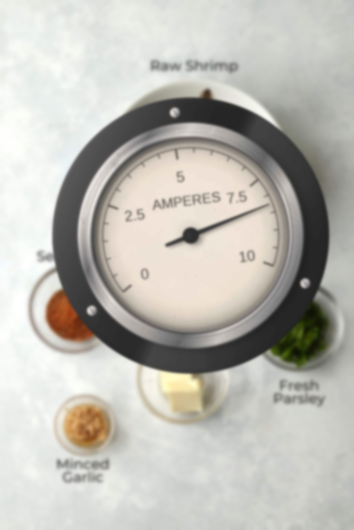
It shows 8.25 A
